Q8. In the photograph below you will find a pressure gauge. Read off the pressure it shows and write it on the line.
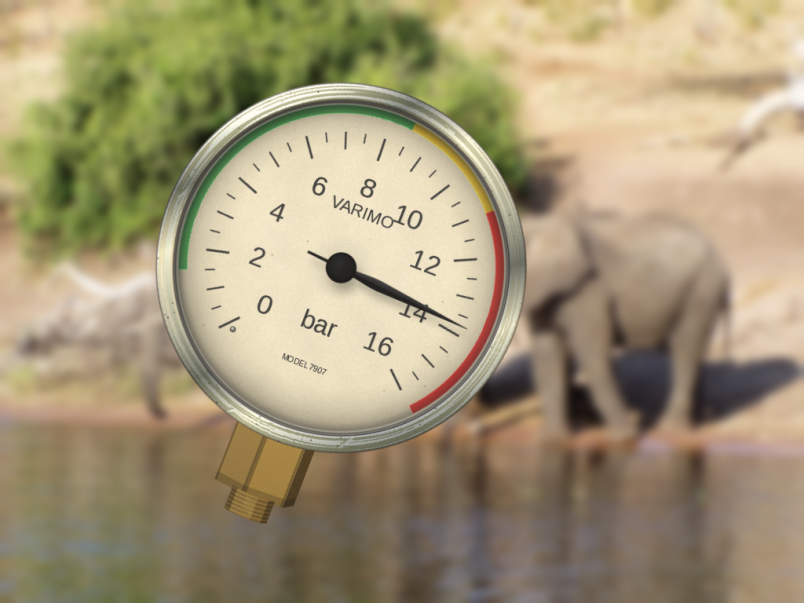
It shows 13.75 bar
